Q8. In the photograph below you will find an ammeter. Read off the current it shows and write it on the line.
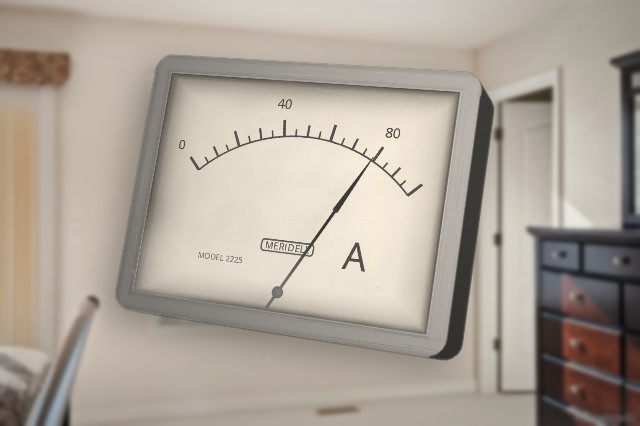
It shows 80 A
